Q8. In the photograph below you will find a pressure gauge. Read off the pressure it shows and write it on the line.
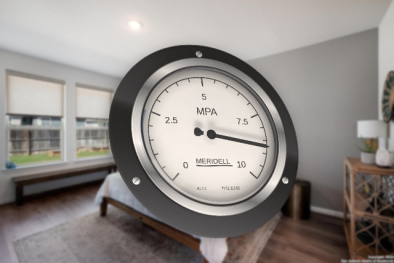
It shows 8.75 MPa
